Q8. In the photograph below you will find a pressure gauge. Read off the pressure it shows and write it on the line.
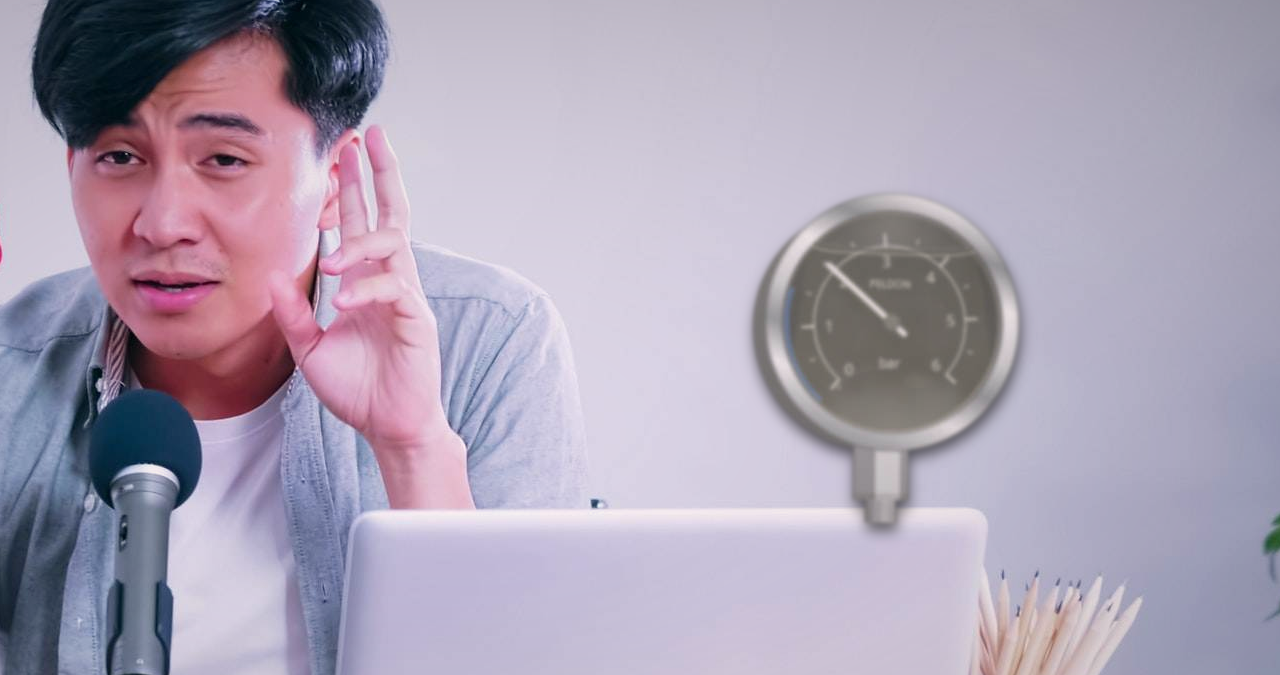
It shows 2 bar
